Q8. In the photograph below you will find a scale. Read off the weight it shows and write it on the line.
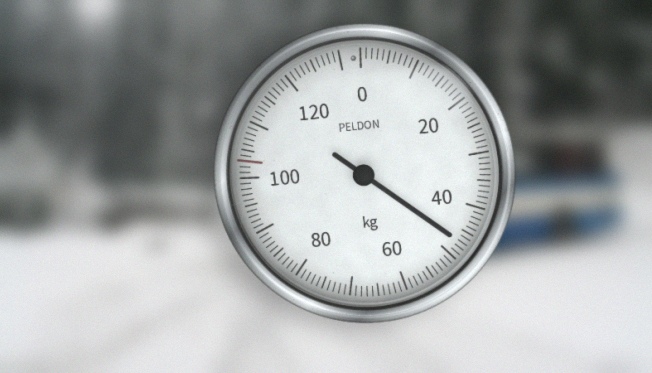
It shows 47 kg
